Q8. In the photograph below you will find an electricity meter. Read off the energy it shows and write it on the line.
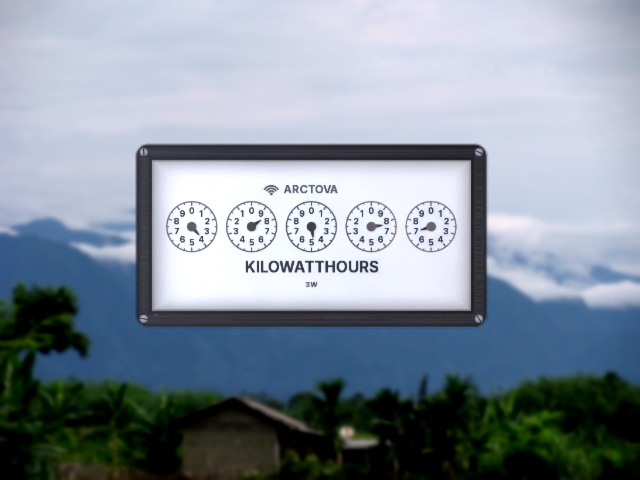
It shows 38477 kWh
